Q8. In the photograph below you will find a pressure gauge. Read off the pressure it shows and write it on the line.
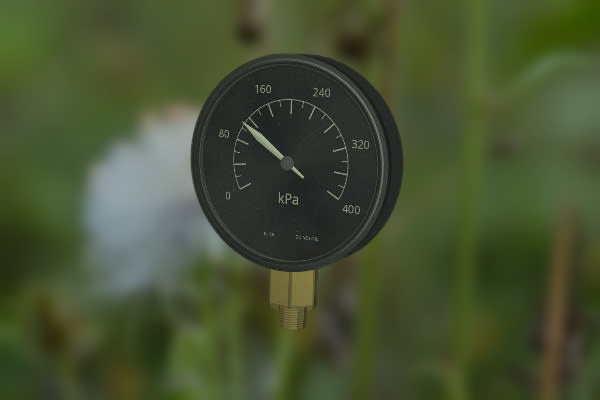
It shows 110 kPa
